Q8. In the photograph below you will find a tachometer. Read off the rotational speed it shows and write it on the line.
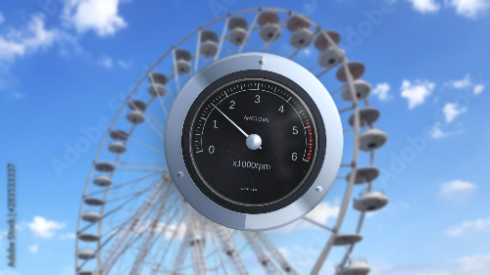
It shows 1500 rpm
